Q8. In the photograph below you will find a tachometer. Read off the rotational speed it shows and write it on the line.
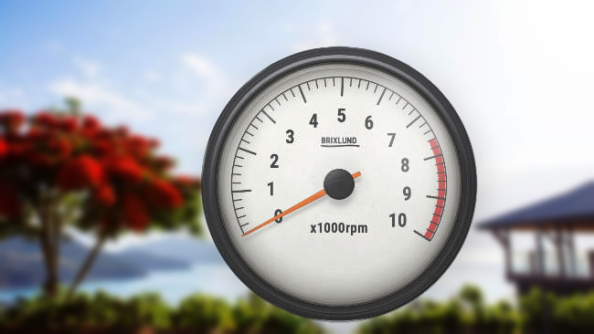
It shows 0 rpm
